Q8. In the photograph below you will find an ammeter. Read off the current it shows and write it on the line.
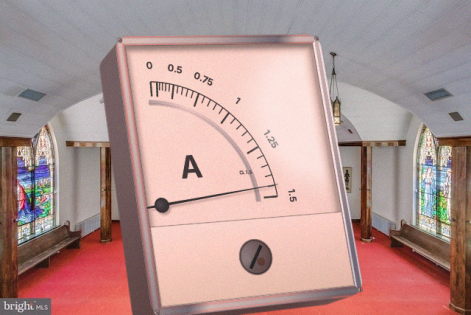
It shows 1.45 A
